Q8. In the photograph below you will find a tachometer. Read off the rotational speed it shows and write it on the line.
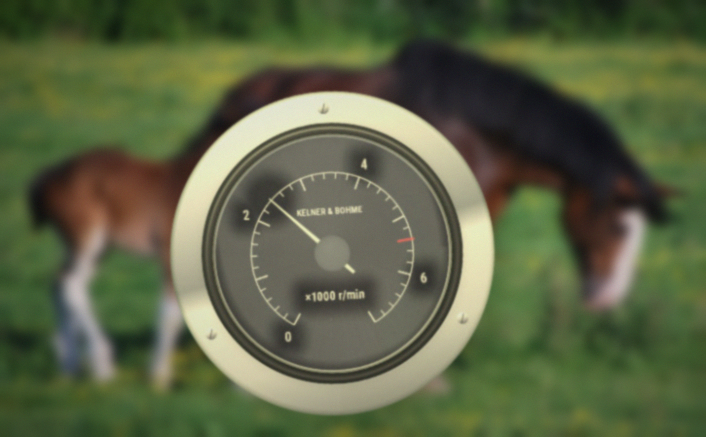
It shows 2400 rpm
